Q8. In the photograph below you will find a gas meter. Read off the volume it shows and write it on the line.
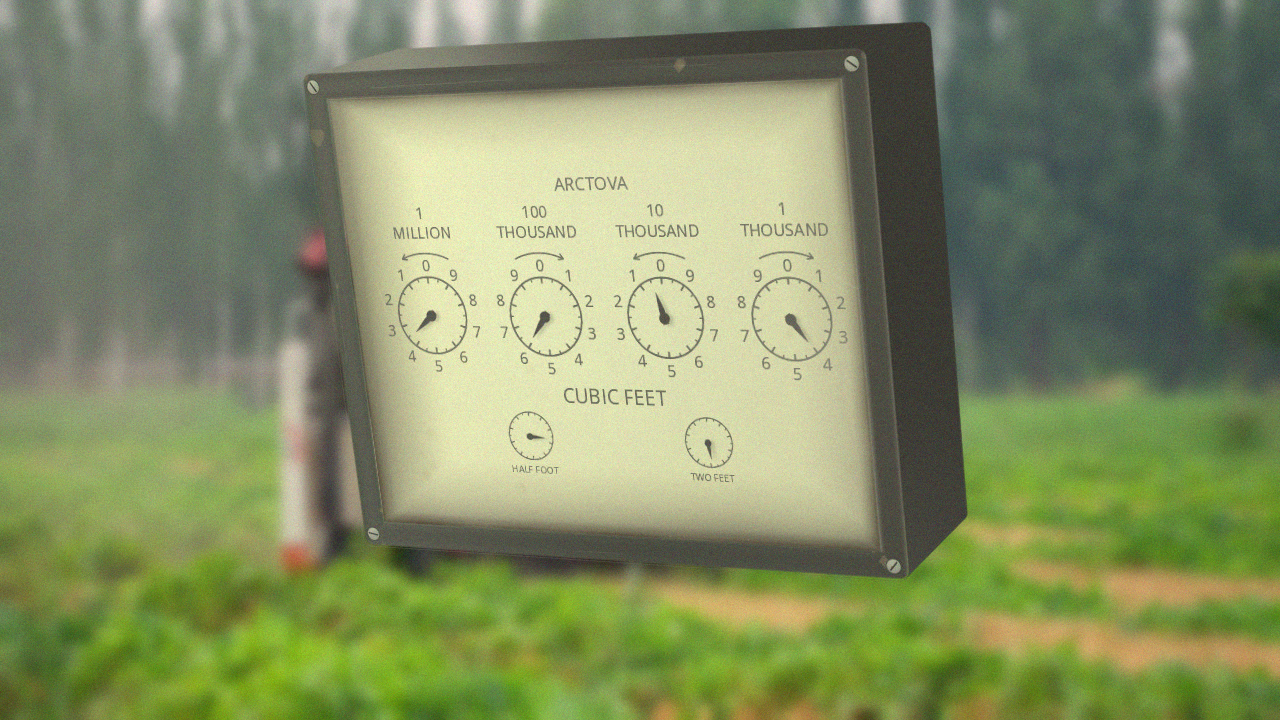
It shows 360400 ft³
